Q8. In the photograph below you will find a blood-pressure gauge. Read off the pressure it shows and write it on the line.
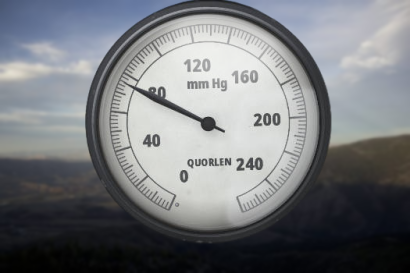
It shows 76 mmHg
